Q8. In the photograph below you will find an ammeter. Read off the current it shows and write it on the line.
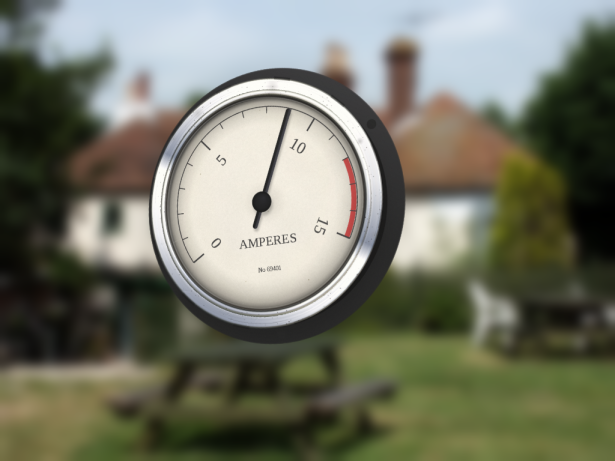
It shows 9 A
